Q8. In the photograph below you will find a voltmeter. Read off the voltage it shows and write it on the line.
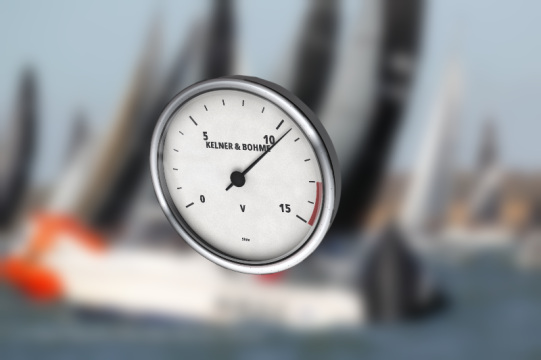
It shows 10.5 V
